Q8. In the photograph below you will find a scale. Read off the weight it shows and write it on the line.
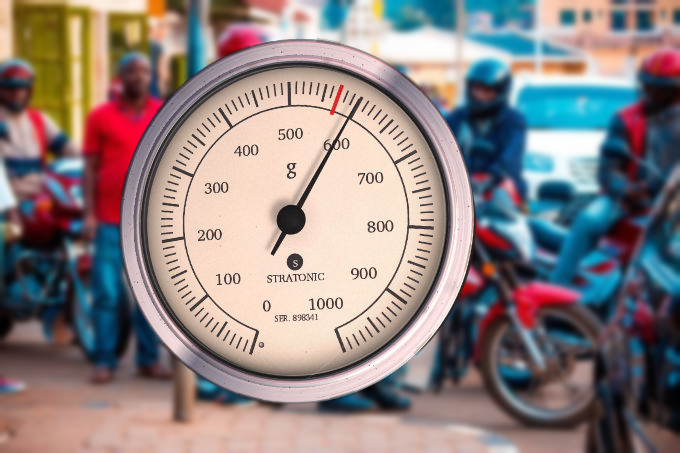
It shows 600 g
